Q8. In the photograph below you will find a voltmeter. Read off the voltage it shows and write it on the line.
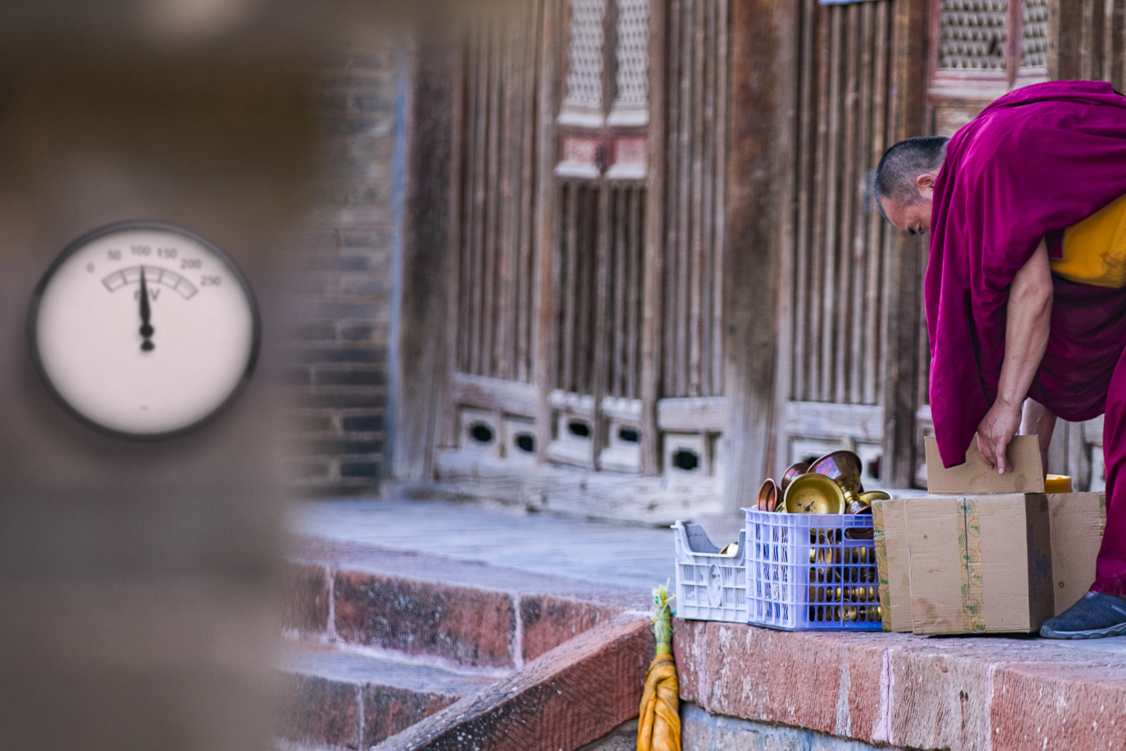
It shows 100 mV
